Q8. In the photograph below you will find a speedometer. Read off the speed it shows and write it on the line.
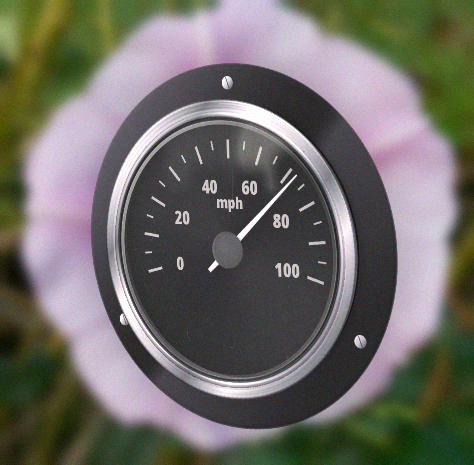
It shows 72.5 mph
